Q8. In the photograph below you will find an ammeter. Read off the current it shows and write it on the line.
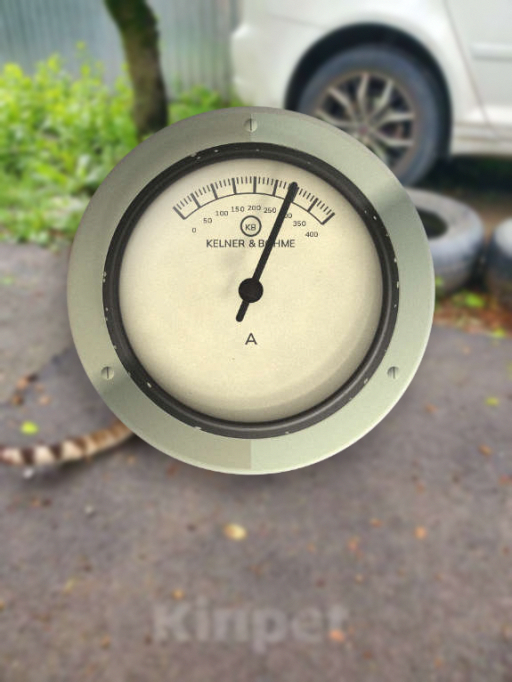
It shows 290 A
